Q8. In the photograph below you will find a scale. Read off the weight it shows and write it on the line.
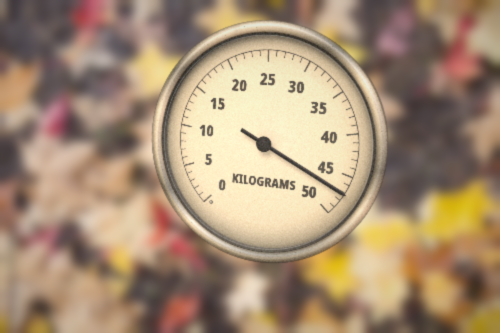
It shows 47 kg
